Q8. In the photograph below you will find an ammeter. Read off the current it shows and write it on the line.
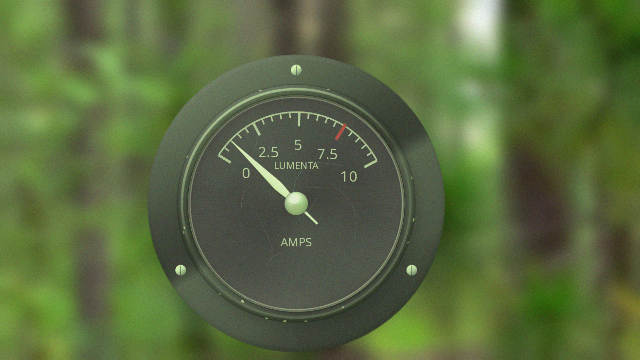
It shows 1 A
